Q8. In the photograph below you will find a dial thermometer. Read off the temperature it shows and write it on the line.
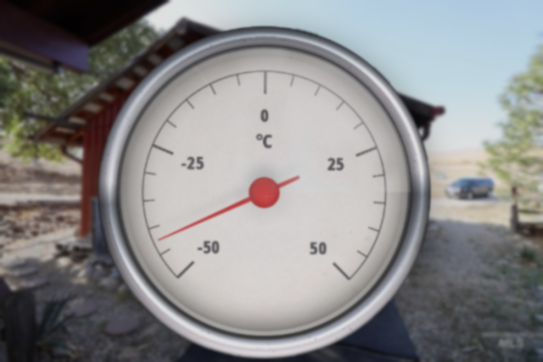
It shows -42.5 °C
